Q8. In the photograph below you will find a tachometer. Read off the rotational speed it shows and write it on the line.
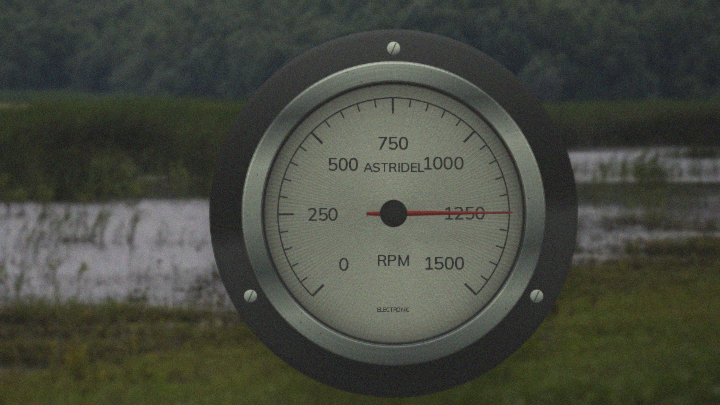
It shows 1250 rpm
